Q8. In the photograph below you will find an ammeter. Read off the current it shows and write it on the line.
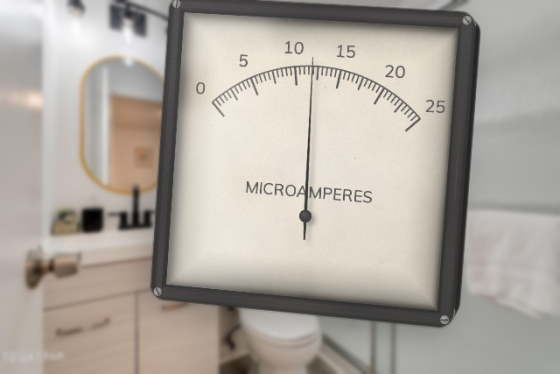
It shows 12 µA
